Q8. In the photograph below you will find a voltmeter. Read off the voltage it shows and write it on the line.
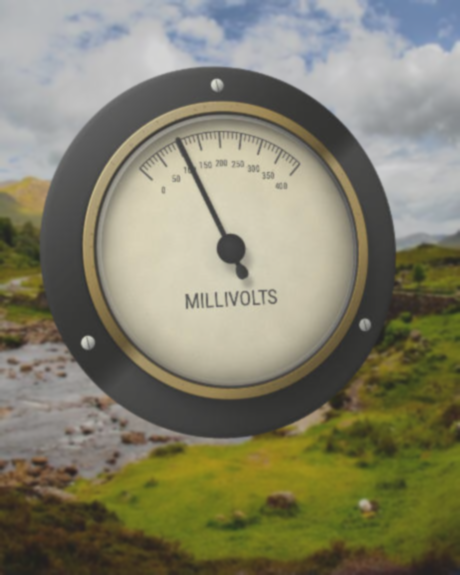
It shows 100 mV
